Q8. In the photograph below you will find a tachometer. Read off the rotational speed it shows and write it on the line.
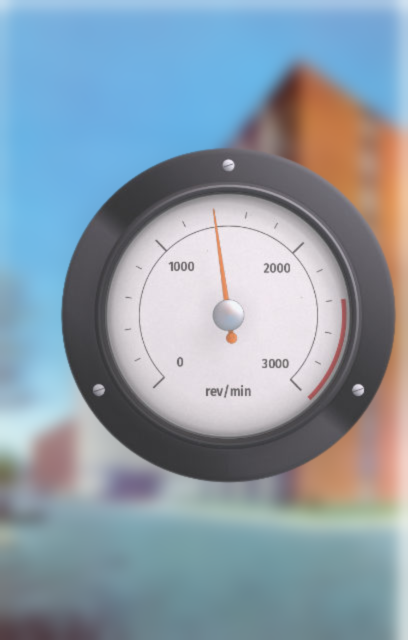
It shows 1400 rpm
